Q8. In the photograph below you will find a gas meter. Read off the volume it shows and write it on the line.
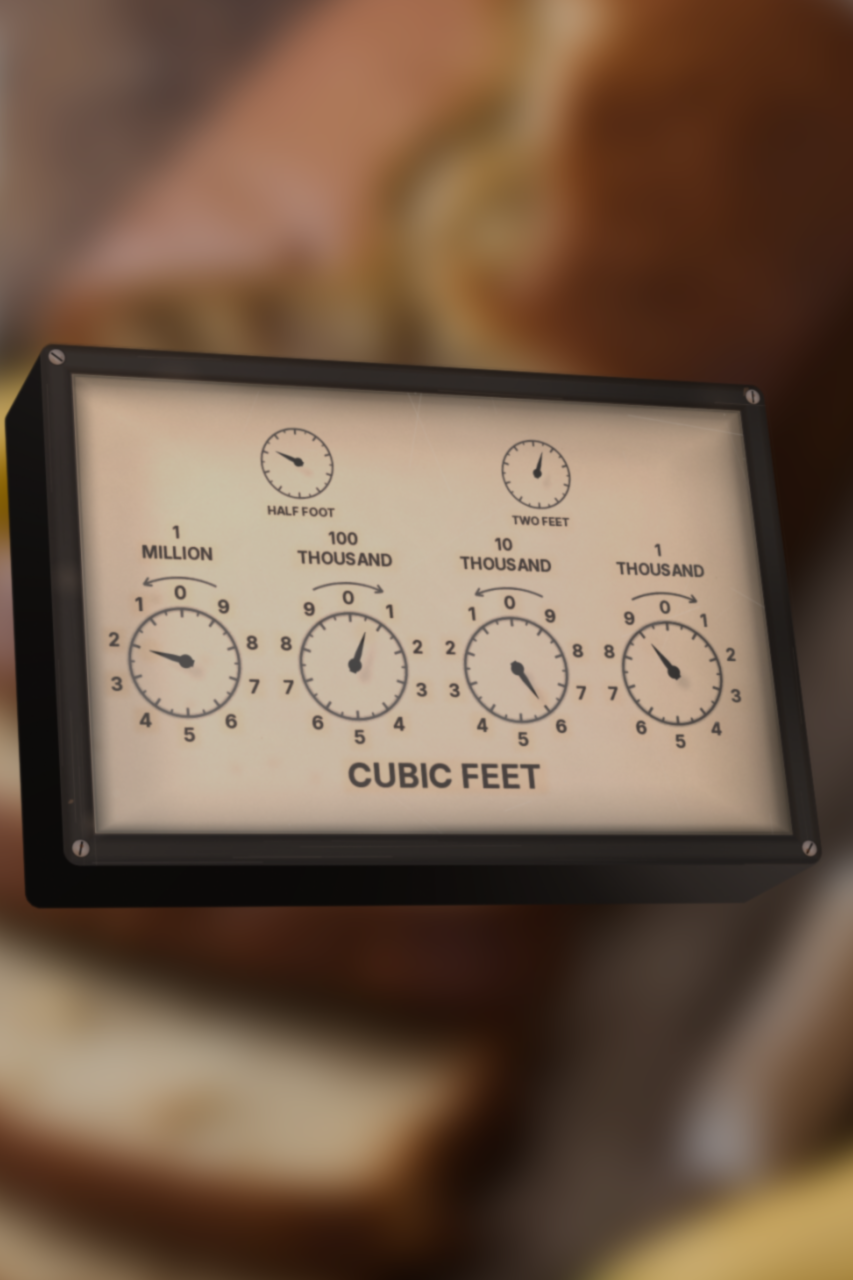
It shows 205900 ft³
